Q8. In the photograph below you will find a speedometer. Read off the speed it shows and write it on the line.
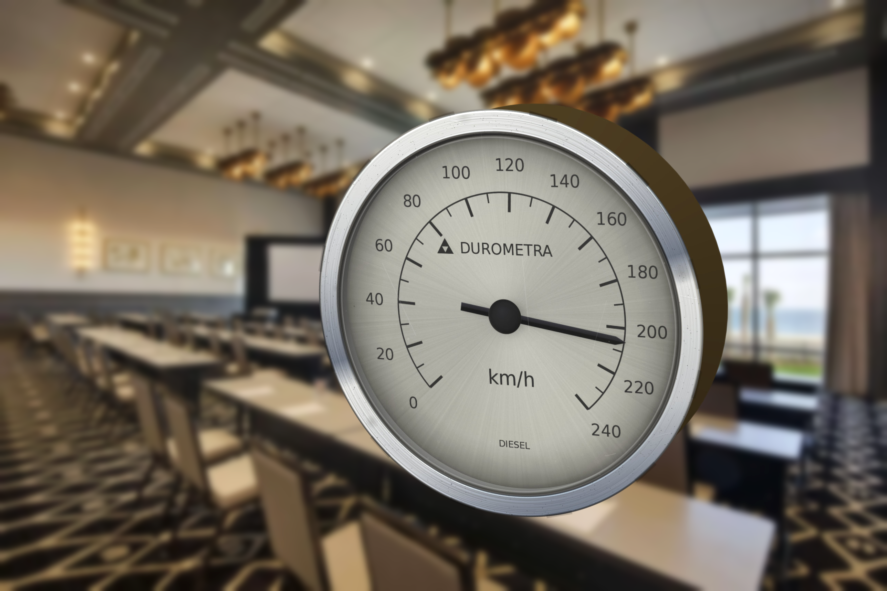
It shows 205 km/h
